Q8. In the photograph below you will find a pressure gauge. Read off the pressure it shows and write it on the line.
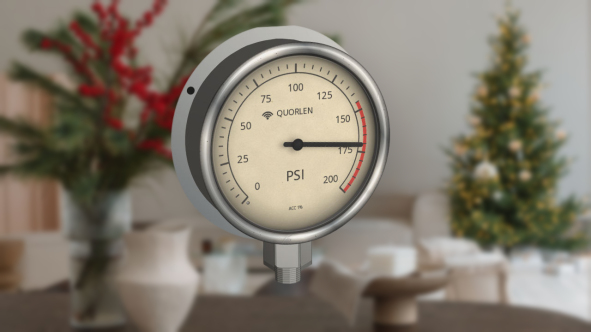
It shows 170 psi
